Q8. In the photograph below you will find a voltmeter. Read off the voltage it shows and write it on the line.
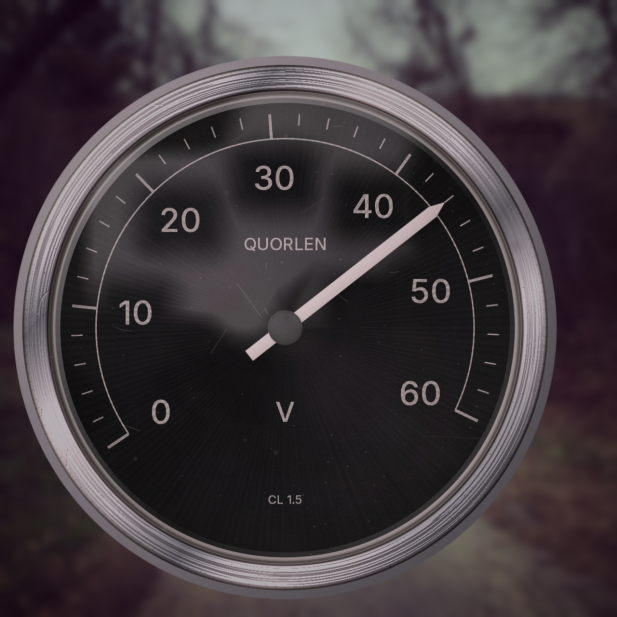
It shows 44 V
